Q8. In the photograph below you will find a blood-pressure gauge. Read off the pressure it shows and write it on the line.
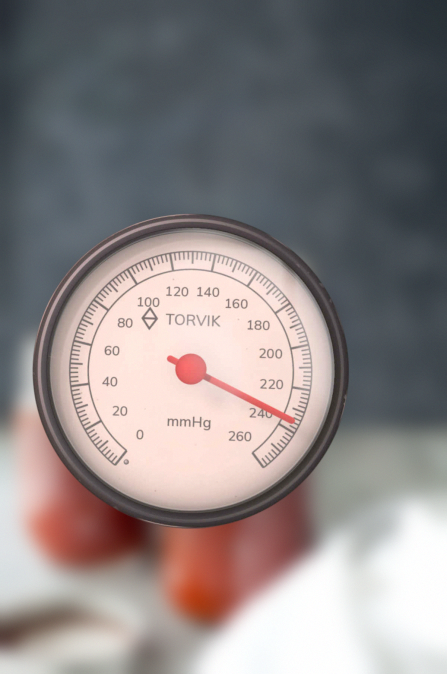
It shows 236 mmHg
